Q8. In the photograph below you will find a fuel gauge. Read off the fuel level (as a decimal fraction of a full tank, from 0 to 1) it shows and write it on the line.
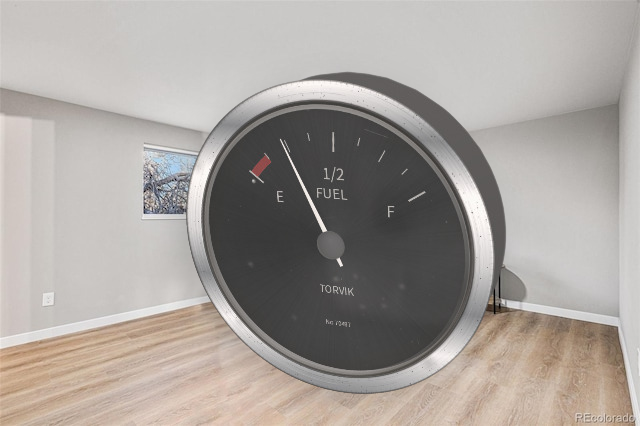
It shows 0.25
